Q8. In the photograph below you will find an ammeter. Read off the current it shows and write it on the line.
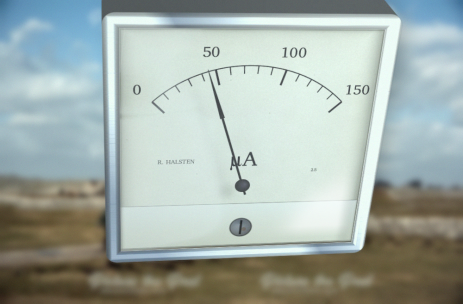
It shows 45 µA
